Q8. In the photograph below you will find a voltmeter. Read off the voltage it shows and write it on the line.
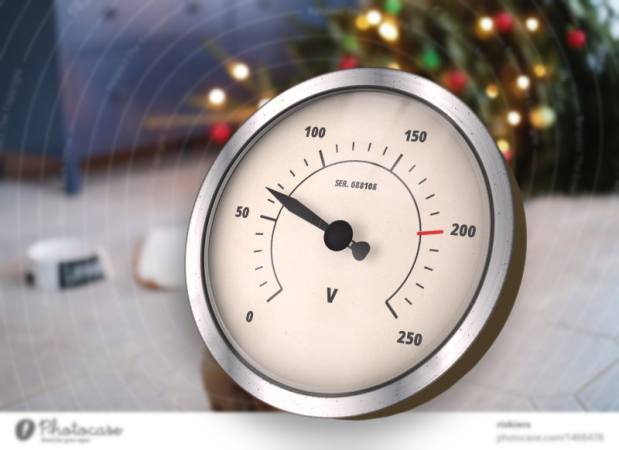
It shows 65 V
